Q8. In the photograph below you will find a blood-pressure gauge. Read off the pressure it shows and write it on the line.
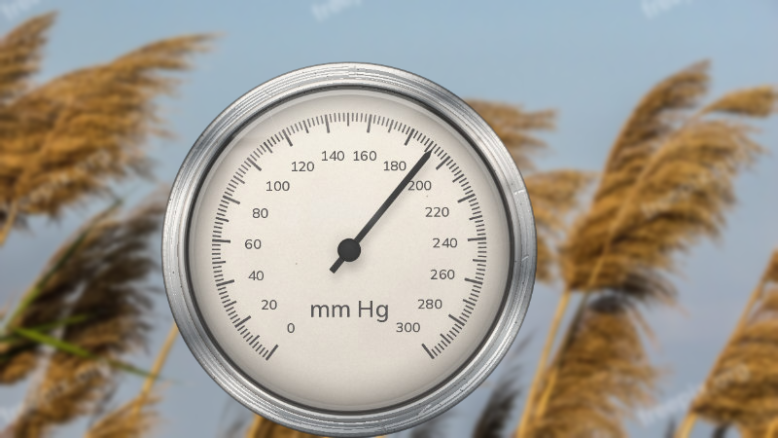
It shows 192 mmHg
